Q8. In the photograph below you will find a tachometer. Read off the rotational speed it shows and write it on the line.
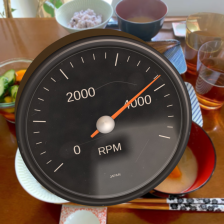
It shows 3800 rpm
